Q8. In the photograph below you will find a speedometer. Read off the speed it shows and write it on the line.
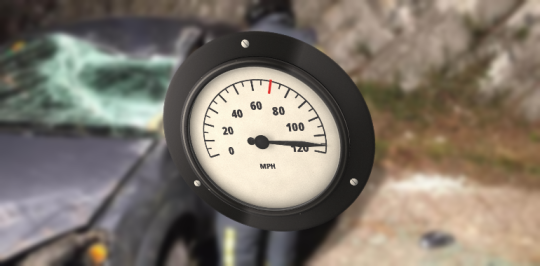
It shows 115 mph
